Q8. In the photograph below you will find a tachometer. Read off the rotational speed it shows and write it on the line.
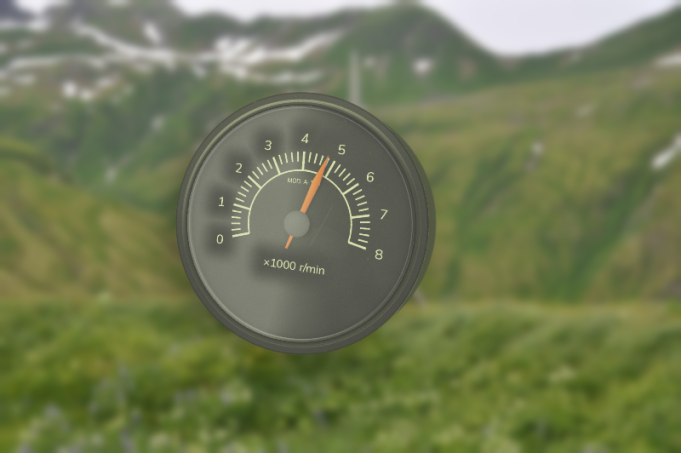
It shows 4800 rpm
